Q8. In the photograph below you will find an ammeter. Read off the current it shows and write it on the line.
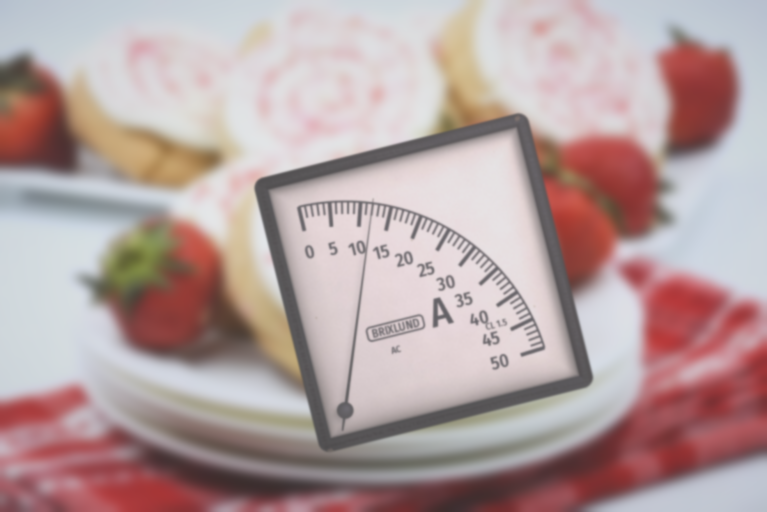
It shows 12 A
